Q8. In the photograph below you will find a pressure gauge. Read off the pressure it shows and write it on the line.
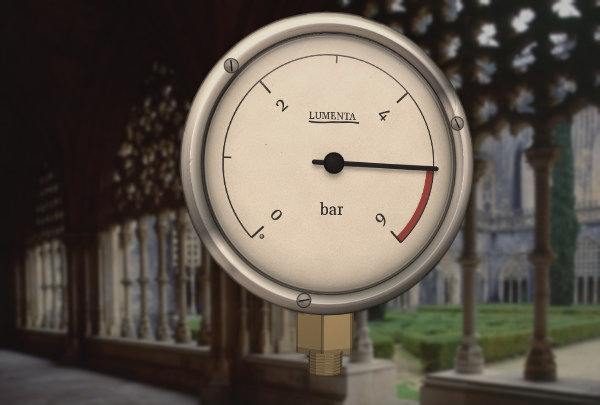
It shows 5 bar
